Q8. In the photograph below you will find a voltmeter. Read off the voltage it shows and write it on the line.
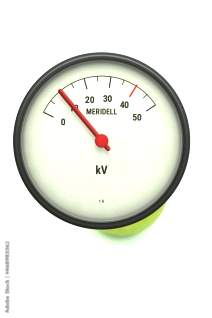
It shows 10 kV
